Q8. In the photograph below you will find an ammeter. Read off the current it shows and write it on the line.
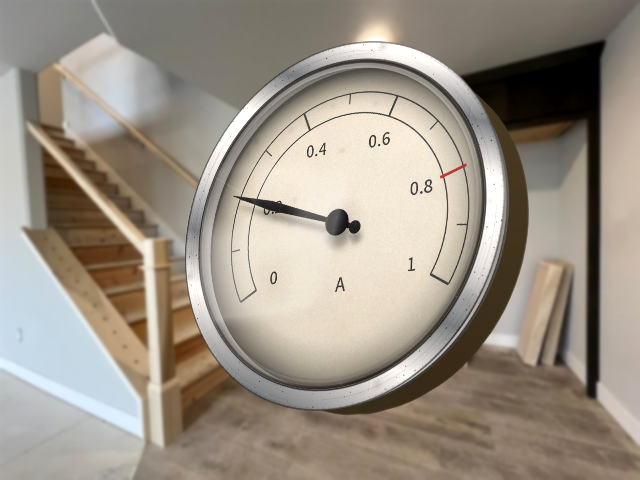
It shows 0.2 A
